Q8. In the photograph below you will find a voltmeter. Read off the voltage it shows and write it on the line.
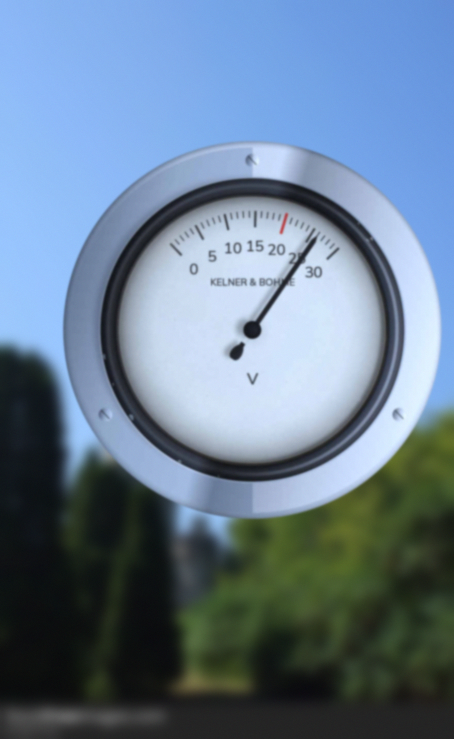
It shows 26 V
